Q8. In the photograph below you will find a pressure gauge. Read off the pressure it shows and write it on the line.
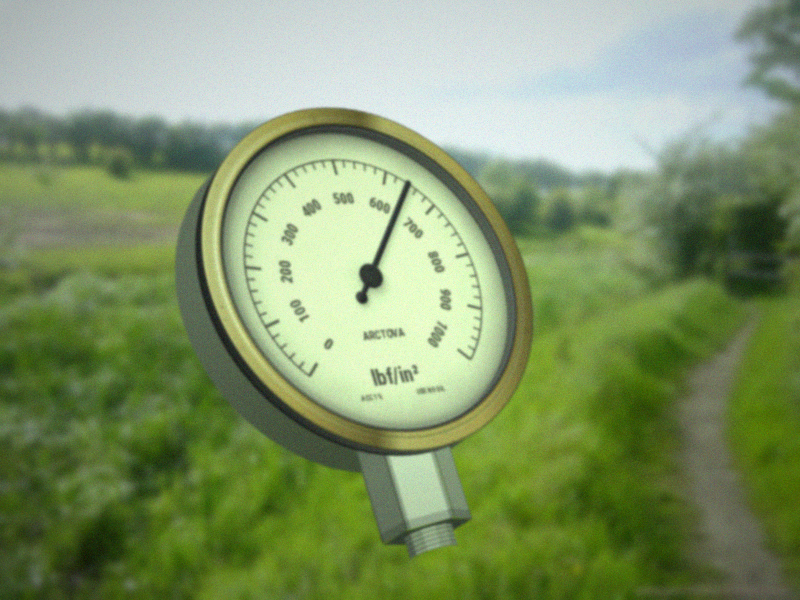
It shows 640 psi
